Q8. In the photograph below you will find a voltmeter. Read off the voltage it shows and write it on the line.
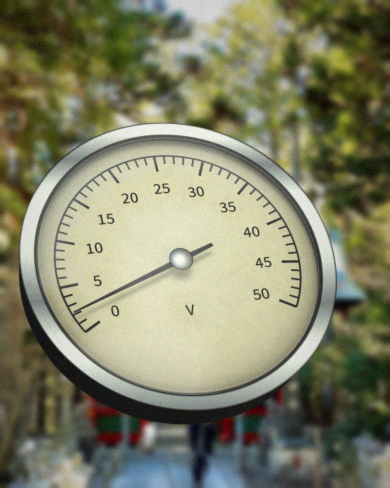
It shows 2 V
